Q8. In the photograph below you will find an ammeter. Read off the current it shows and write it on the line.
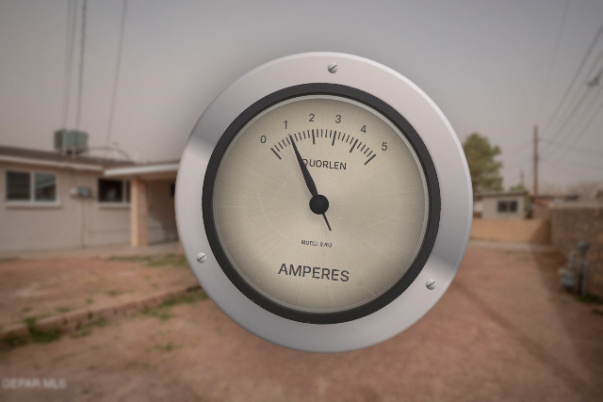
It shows 1 A
